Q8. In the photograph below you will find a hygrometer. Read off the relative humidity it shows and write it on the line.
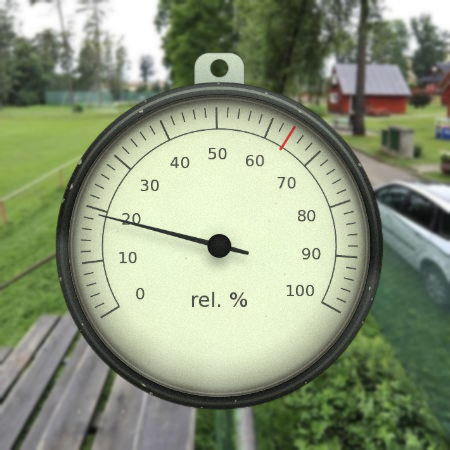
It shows 19 %
